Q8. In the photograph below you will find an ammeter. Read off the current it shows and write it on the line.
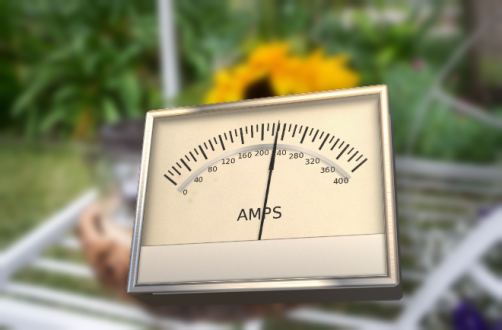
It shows 230 A
